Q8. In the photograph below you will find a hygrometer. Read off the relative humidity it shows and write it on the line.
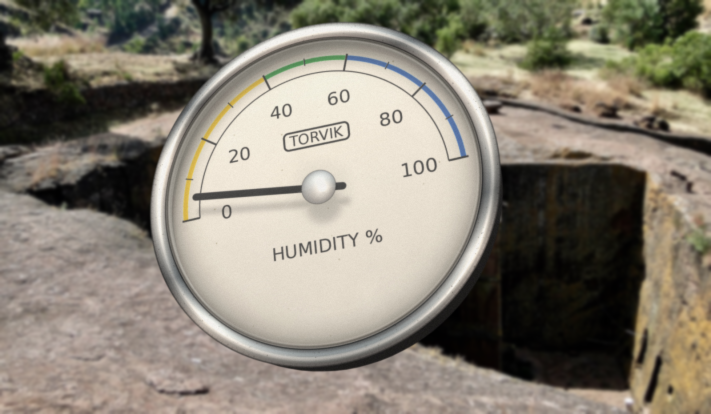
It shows 5 %
